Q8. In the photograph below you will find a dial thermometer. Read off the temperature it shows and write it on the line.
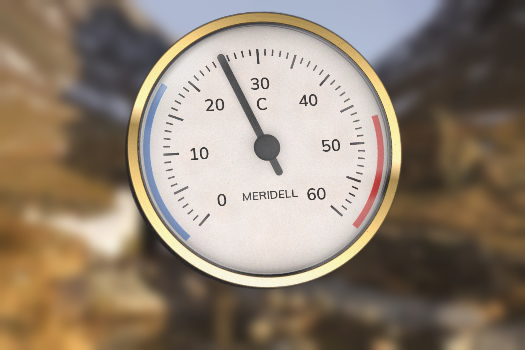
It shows 25 °C
